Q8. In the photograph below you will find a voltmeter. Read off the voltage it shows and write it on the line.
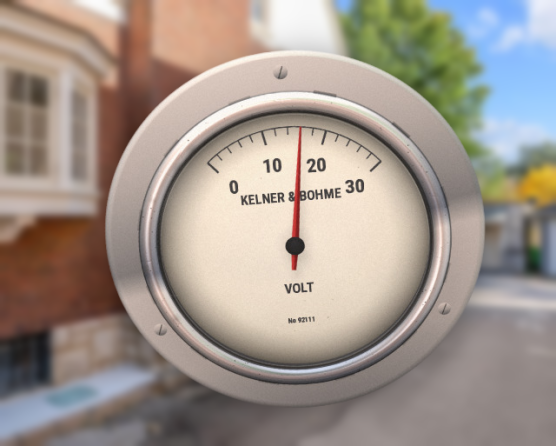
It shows 16 V
